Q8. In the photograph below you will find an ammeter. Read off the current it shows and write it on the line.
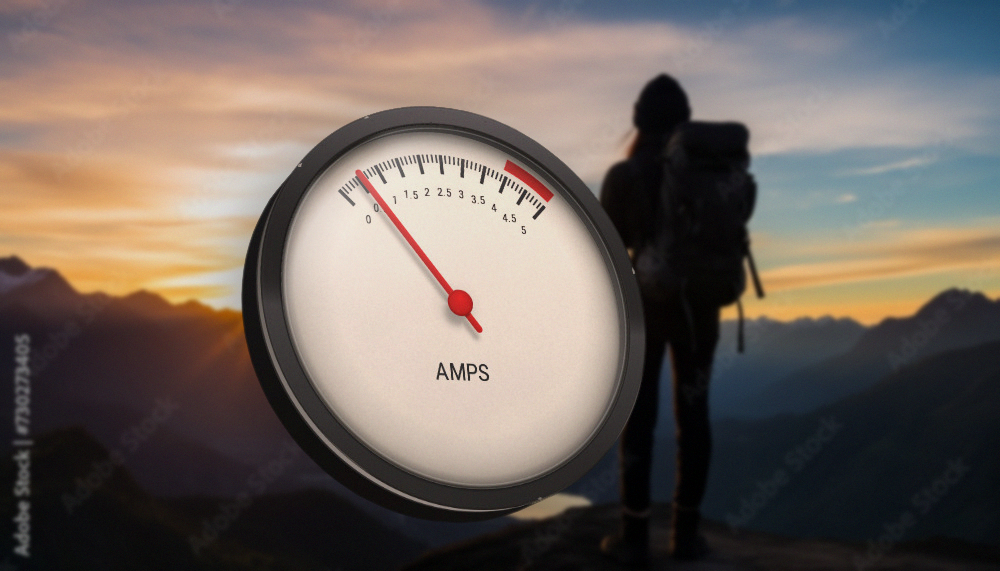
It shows 0.5 A
